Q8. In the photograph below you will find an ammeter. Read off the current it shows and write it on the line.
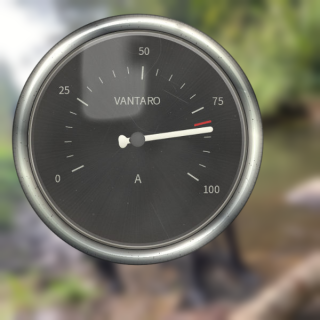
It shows 82.5 A
